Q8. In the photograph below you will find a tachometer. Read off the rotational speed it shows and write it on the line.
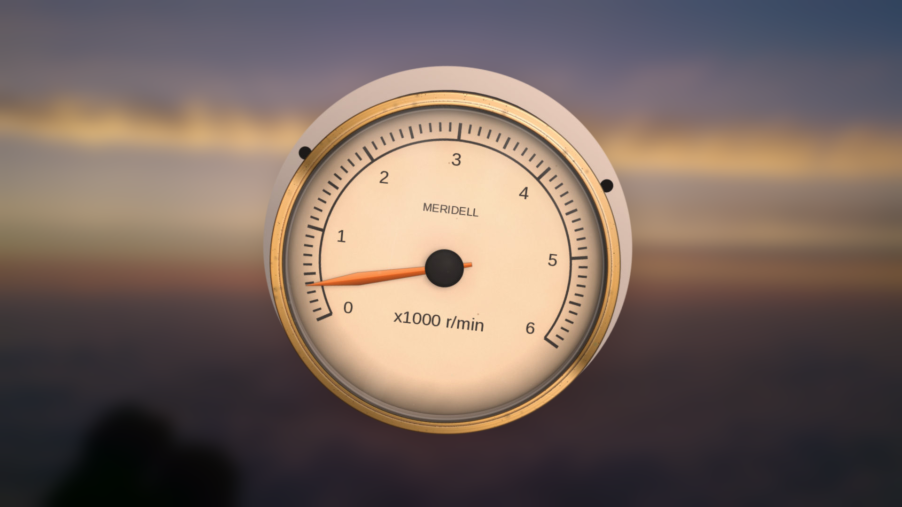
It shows 400 rpm
